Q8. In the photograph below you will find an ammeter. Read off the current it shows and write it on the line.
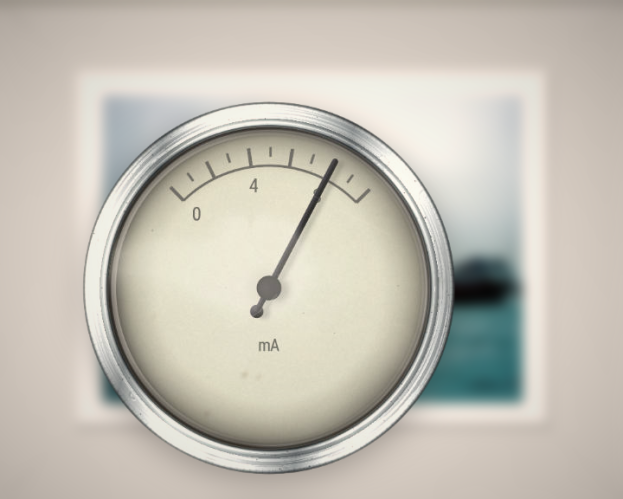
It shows 8 mA
